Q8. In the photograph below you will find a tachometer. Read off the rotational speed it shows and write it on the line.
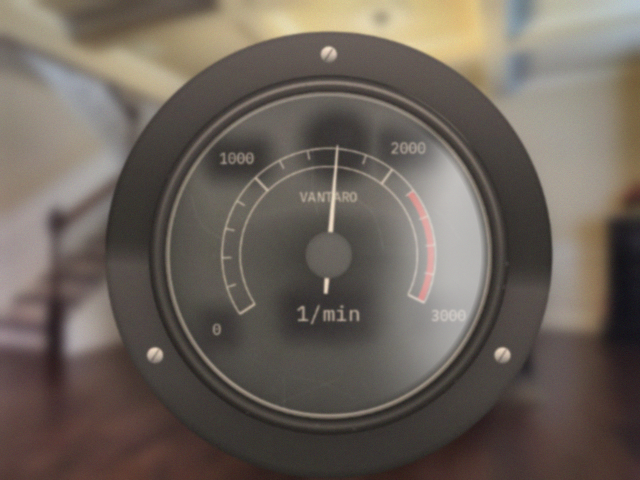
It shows 1600 rpm
